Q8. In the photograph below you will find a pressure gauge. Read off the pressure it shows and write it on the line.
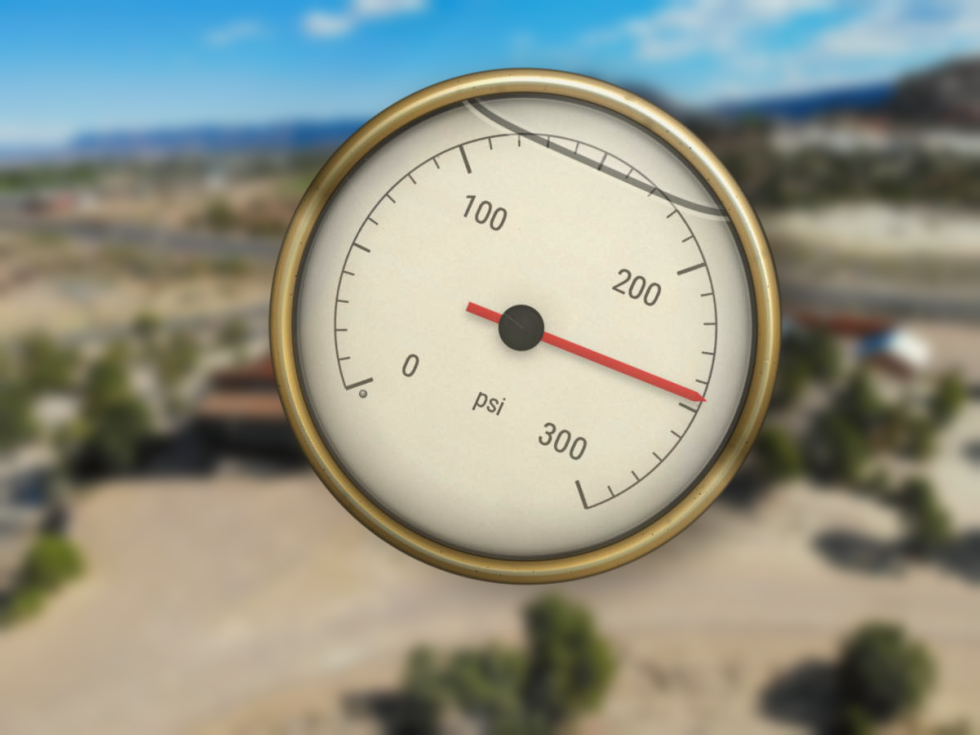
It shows 245 psi
